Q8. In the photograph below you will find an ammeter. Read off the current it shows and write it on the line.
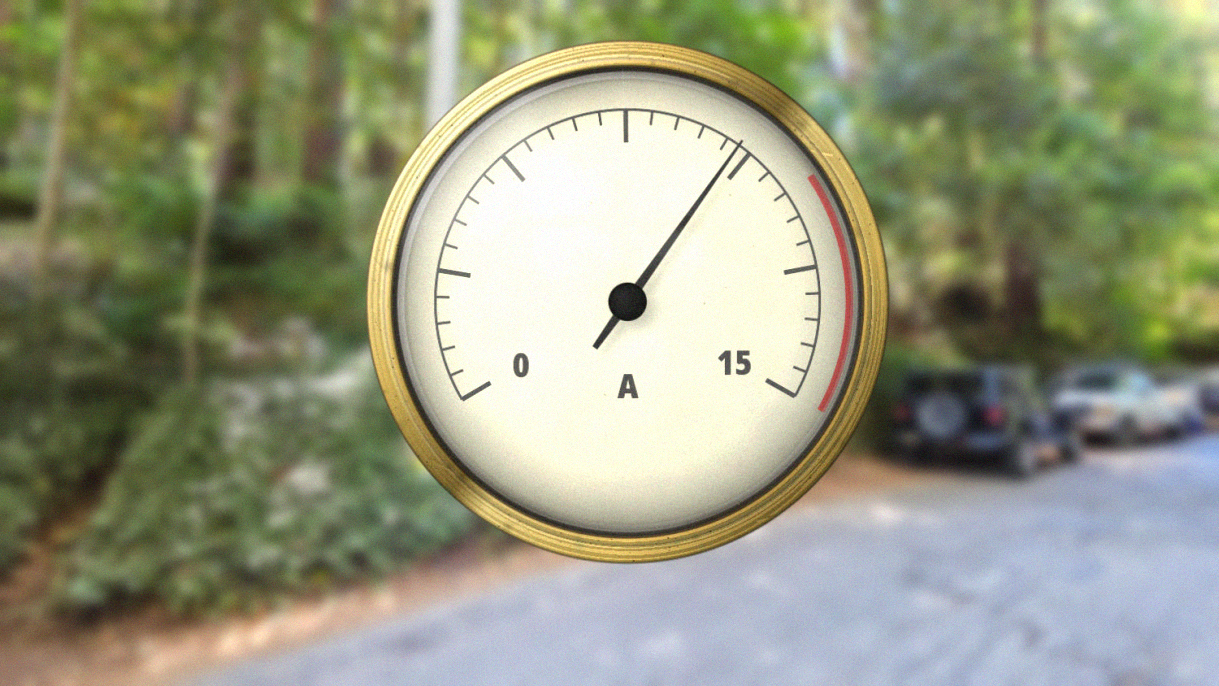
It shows 9.75 A
